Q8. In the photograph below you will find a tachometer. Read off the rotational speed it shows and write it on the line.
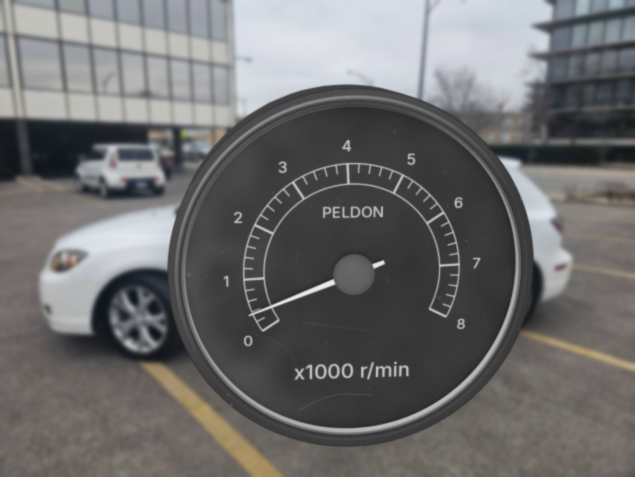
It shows 400 rpm
